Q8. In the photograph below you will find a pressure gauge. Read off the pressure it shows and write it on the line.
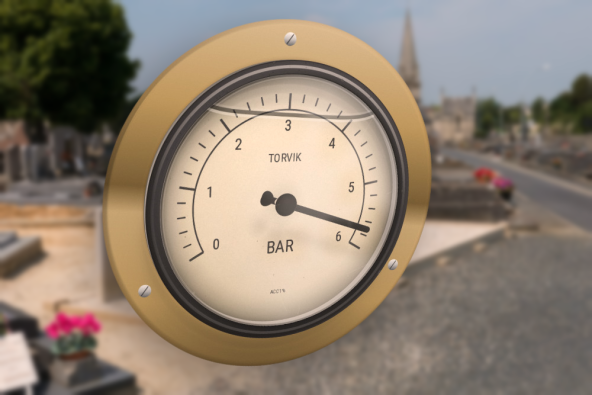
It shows 5.7 bar
